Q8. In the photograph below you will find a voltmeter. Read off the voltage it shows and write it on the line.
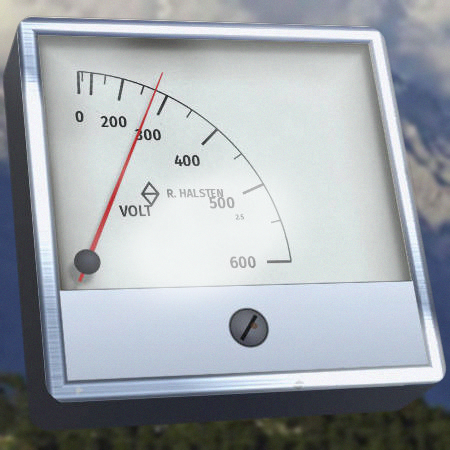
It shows 275 V
